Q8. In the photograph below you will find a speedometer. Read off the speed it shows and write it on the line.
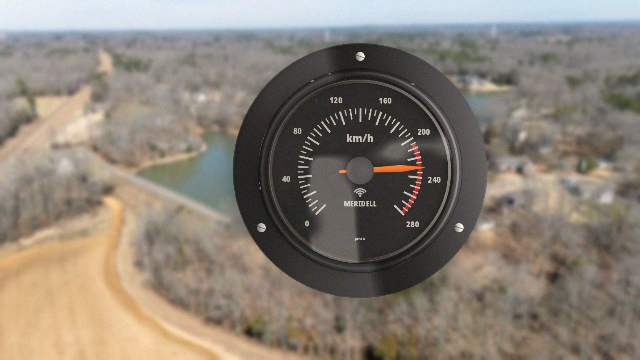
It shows 230 km/h
